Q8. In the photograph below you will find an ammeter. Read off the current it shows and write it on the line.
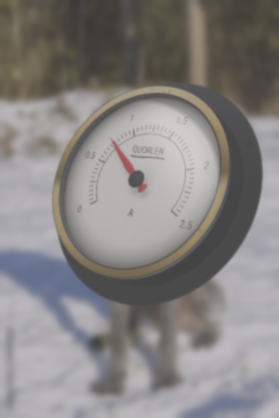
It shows 0.75 A
